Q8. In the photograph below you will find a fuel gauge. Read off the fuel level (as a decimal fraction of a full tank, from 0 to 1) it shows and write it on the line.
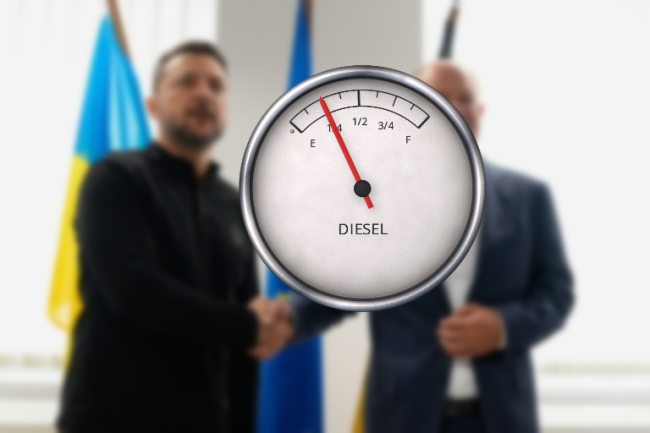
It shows 0.25
